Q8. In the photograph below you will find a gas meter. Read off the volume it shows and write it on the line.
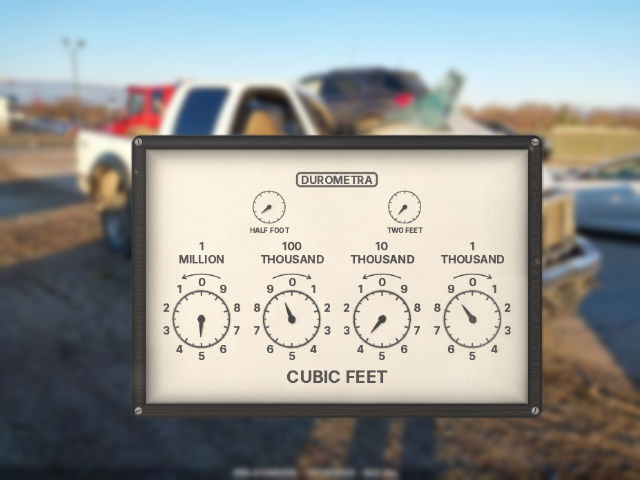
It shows 493900 ft³
